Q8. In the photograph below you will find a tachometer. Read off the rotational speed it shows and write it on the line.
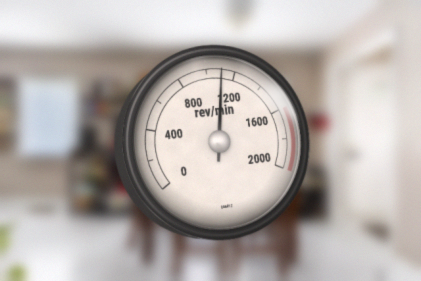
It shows 1100 rpm
